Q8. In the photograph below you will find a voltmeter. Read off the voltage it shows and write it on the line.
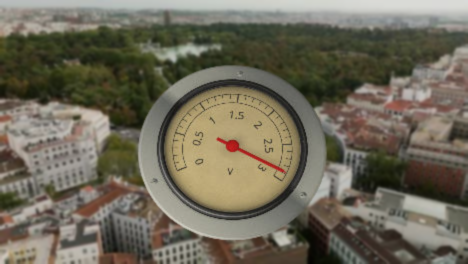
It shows 2.9 V
